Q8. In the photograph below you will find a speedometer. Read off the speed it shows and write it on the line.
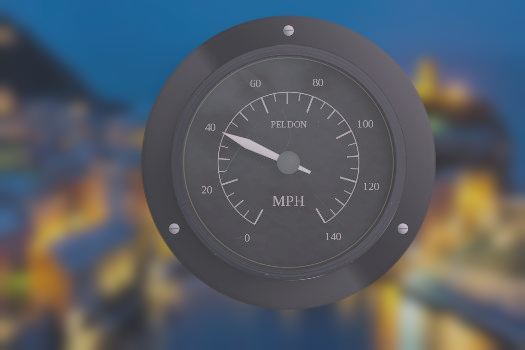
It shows 40 mph
